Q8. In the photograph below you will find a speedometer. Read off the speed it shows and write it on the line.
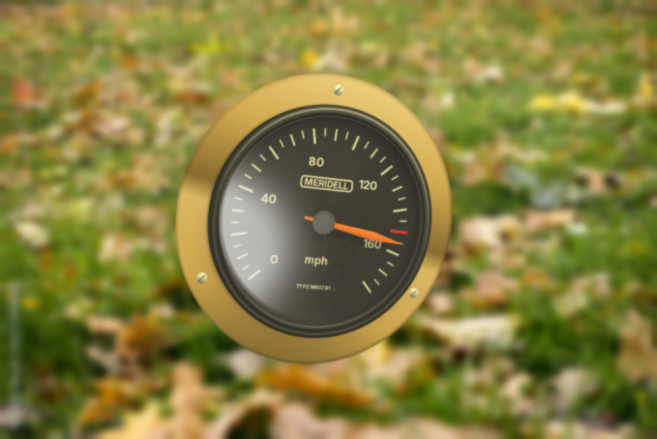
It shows 155 mph
